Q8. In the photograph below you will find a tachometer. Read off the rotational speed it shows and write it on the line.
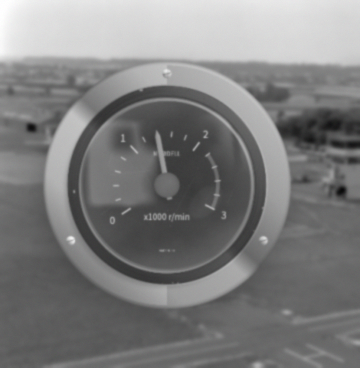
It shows 1400 rpm
